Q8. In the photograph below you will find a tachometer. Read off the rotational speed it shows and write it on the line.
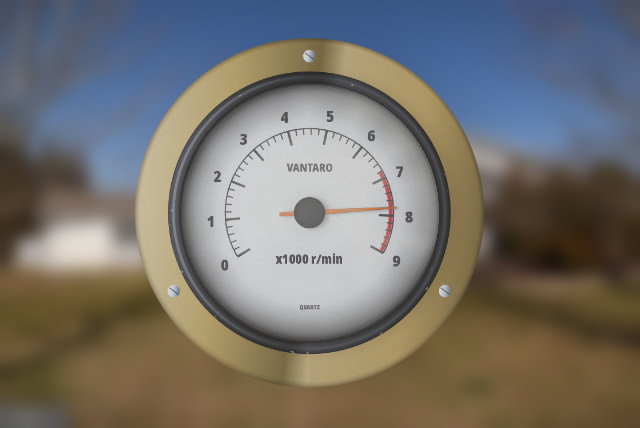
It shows 7800 rpm
